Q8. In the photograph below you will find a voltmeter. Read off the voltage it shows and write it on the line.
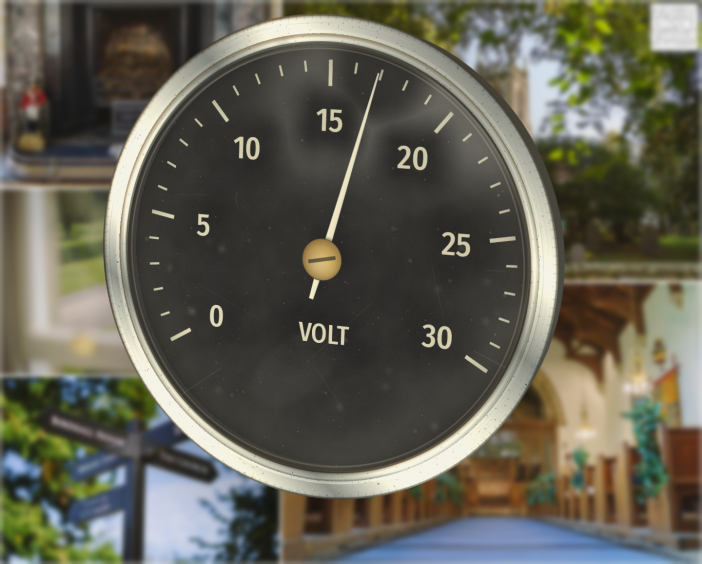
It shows 17 V
